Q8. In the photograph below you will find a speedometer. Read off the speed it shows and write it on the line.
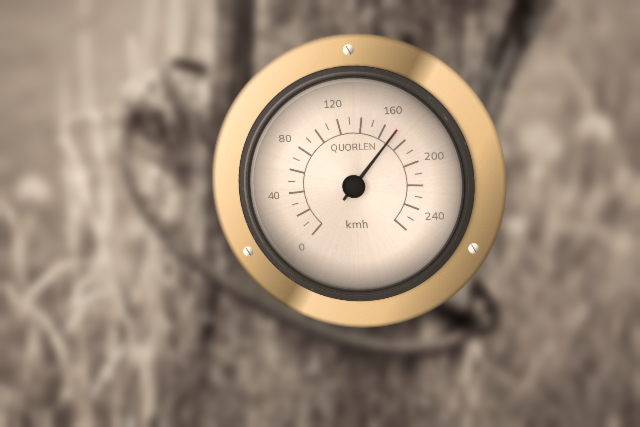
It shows 170 km/h
